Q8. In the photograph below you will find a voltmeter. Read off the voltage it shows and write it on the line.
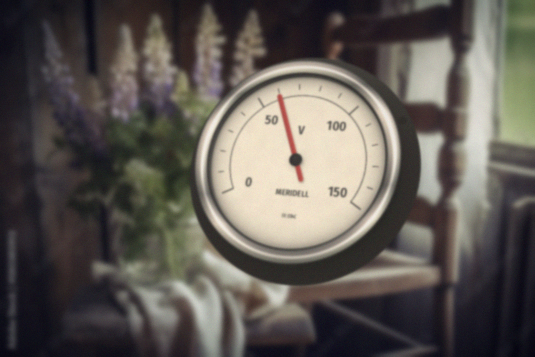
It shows 60 V
